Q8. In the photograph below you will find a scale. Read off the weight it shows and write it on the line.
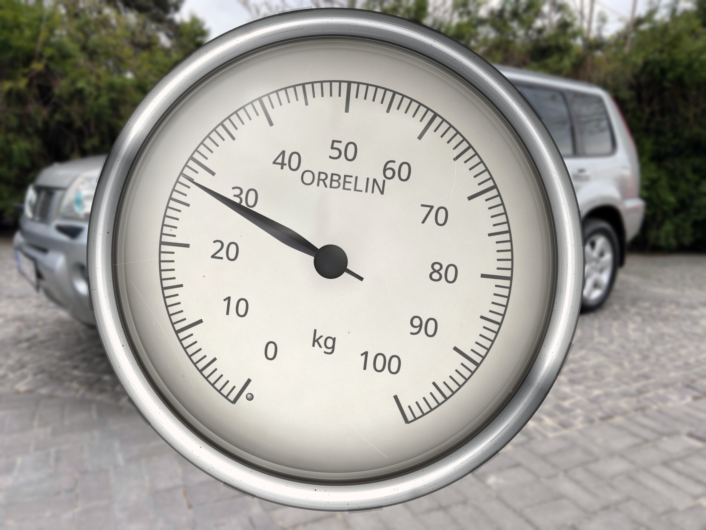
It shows 28 kg
